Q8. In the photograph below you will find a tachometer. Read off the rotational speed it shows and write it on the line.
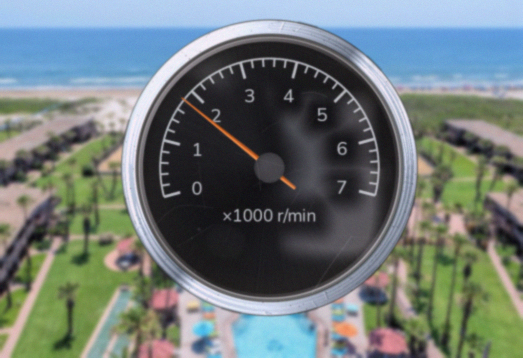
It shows 1800 rpm
